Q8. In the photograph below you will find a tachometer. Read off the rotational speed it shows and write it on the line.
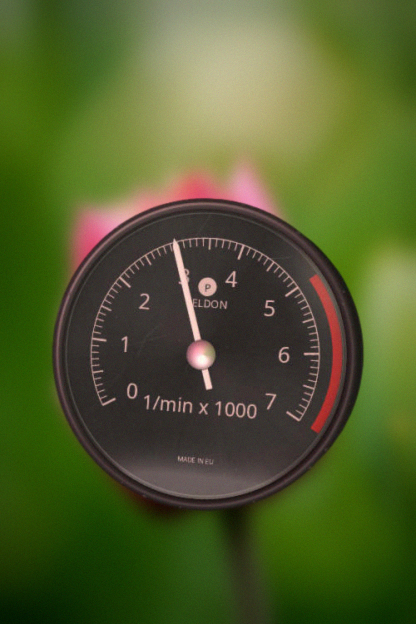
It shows 3000 rpm
